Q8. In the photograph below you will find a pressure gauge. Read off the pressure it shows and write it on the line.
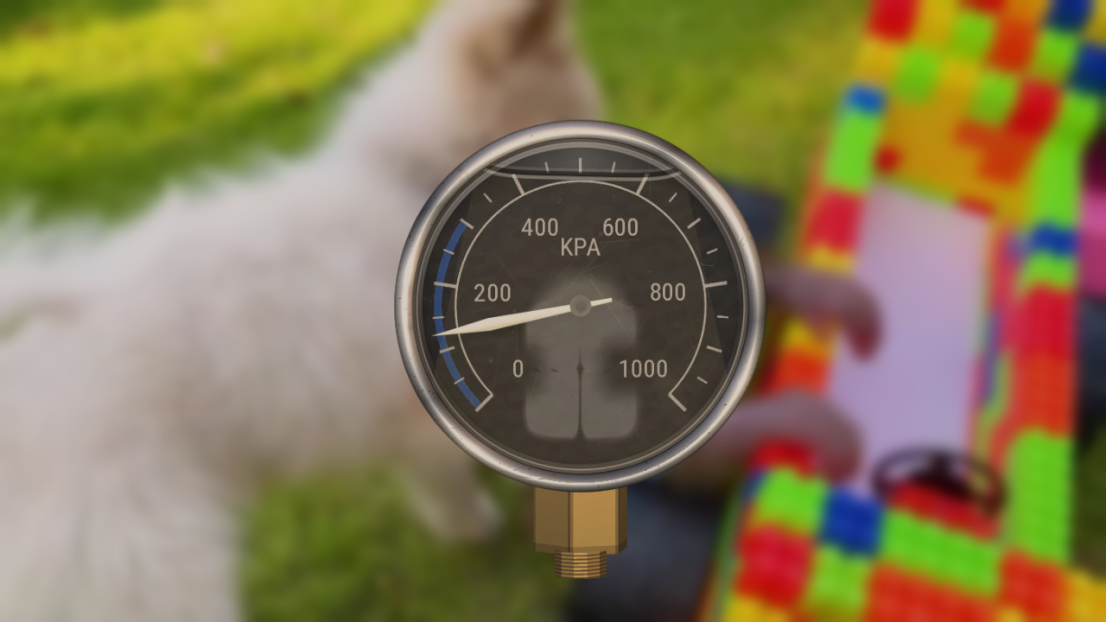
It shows 125 kPa
